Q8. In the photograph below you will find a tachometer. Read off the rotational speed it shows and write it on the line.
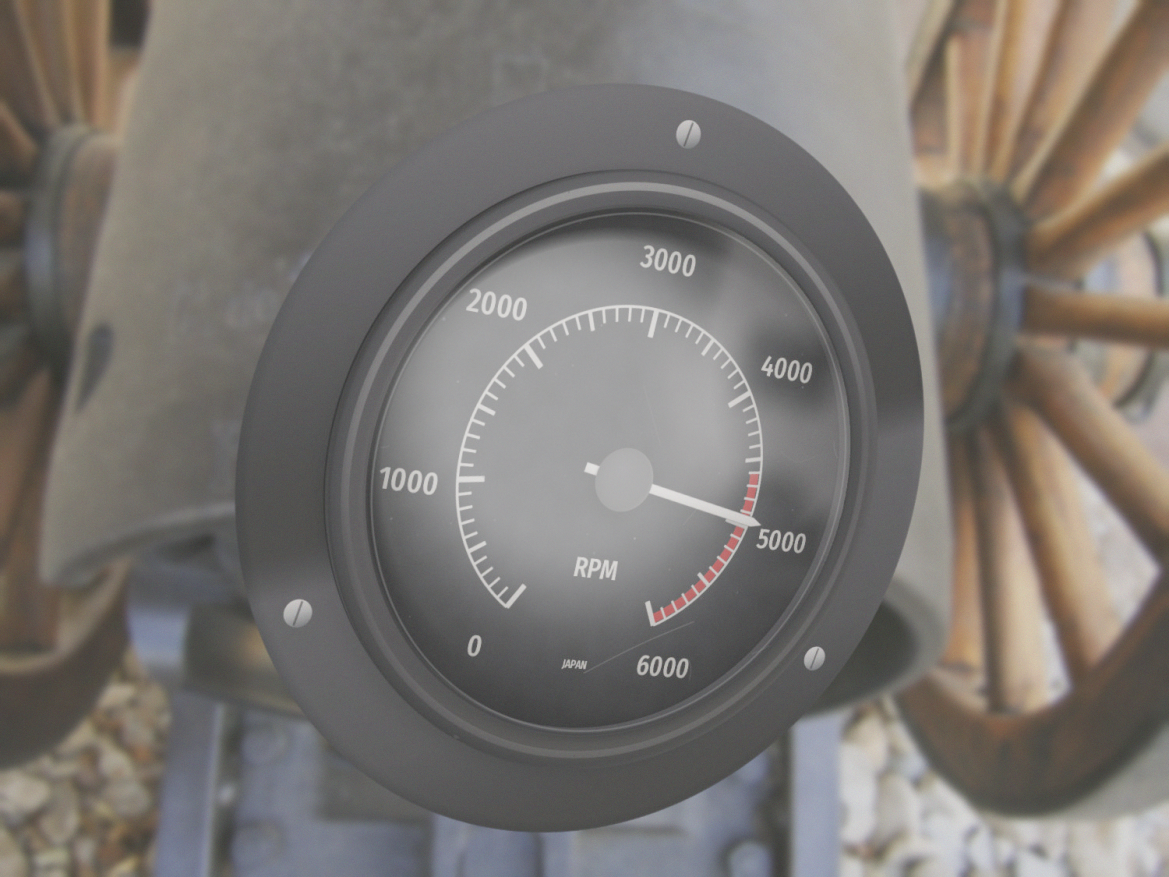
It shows 4950 rpm
